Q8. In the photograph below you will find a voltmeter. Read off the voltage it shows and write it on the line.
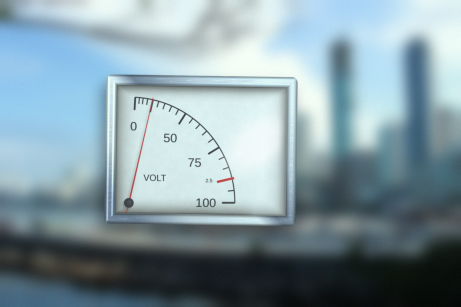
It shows 25 V
